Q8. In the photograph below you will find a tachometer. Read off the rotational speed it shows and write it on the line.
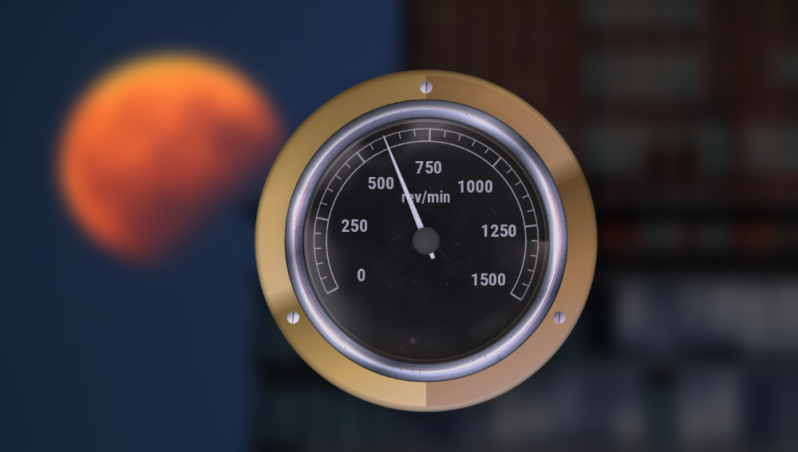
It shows 600 rpm
